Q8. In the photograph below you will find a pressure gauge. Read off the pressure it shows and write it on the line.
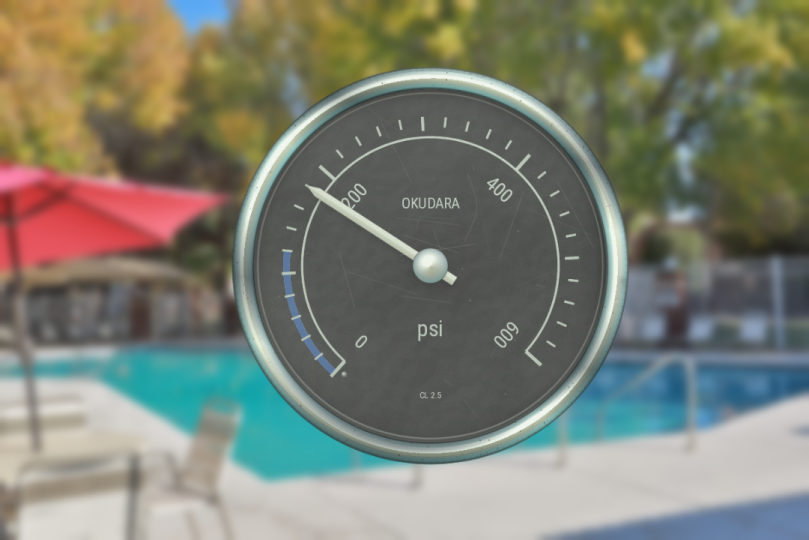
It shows 180 psi
